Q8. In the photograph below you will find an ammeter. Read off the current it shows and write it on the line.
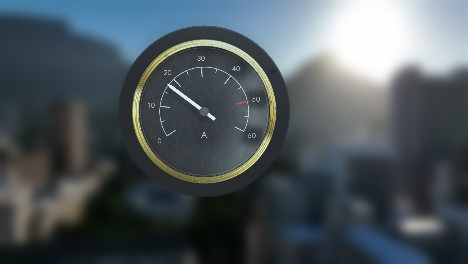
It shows 17.5 A
